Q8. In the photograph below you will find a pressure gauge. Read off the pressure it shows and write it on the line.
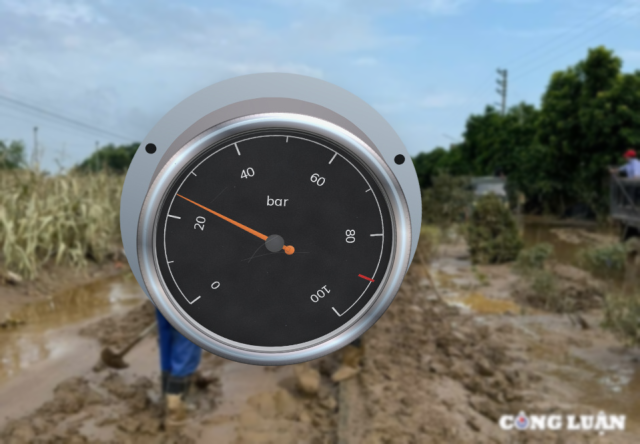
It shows 25 bar
